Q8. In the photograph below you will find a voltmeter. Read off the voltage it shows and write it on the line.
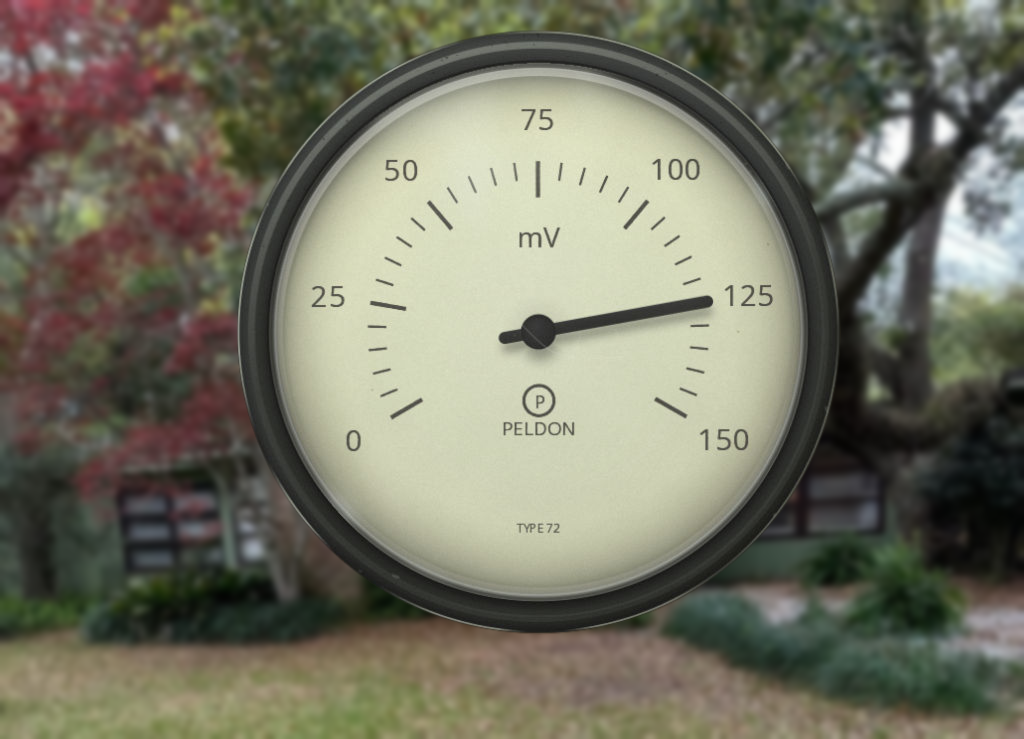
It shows 125 mV
